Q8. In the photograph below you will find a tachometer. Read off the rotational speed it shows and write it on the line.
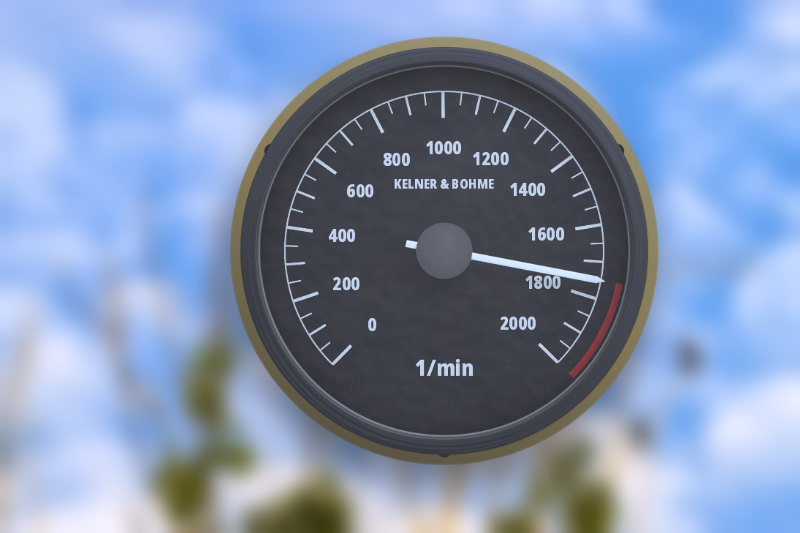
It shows 1750 rpm
